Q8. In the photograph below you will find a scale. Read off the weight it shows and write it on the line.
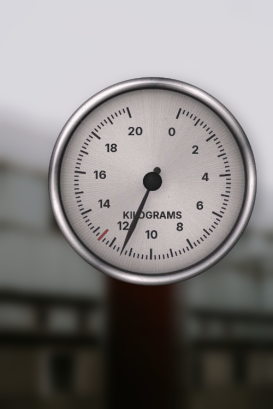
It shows 11.4 kg
